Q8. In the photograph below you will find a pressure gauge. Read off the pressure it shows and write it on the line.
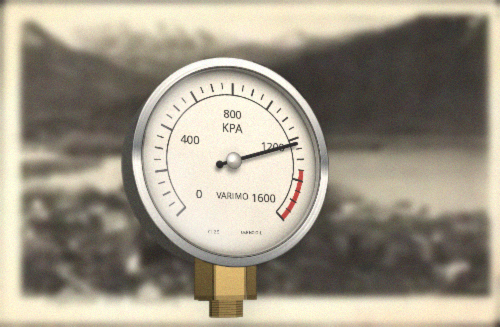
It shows 1225 kPa
